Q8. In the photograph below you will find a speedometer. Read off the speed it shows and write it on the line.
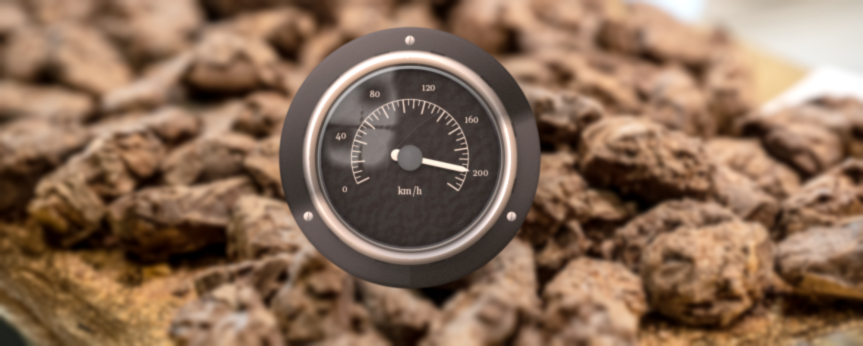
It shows 200 km/h
